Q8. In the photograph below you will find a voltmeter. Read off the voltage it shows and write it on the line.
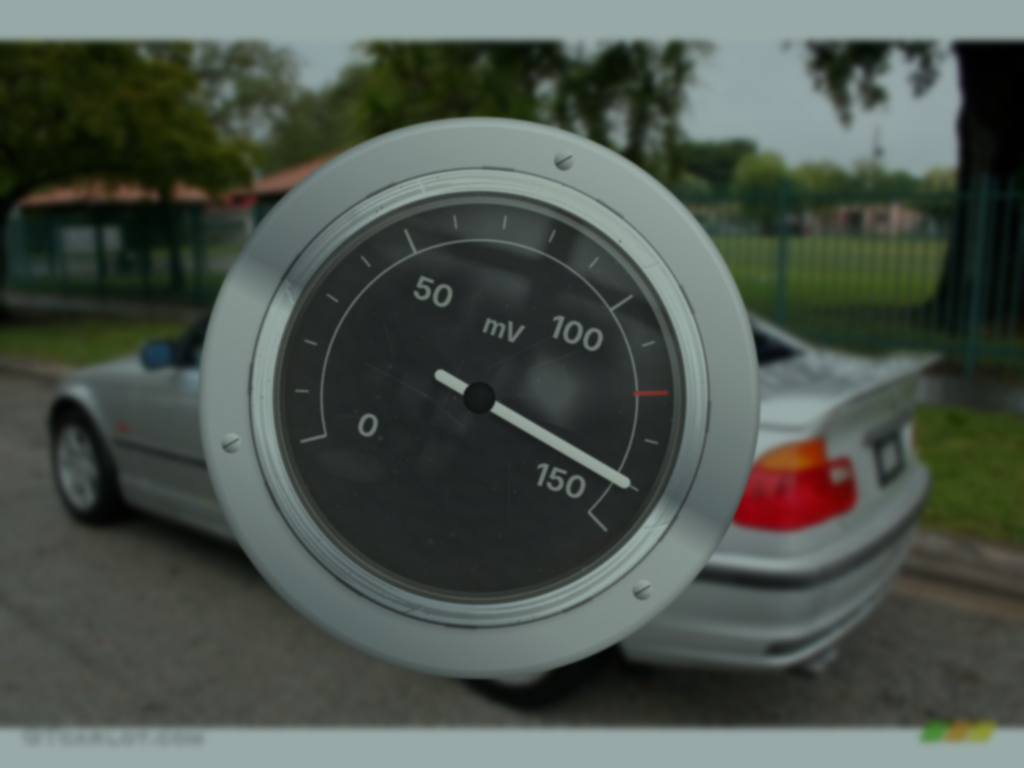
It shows 140 mV
